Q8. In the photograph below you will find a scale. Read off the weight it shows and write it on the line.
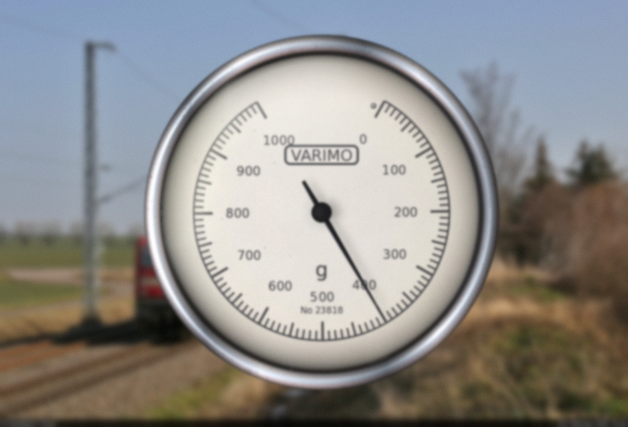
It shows 400 g
